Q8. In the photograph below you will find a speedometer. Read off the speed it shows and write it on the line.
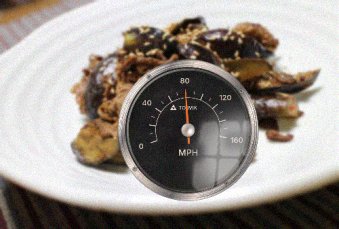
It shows 80 mph
